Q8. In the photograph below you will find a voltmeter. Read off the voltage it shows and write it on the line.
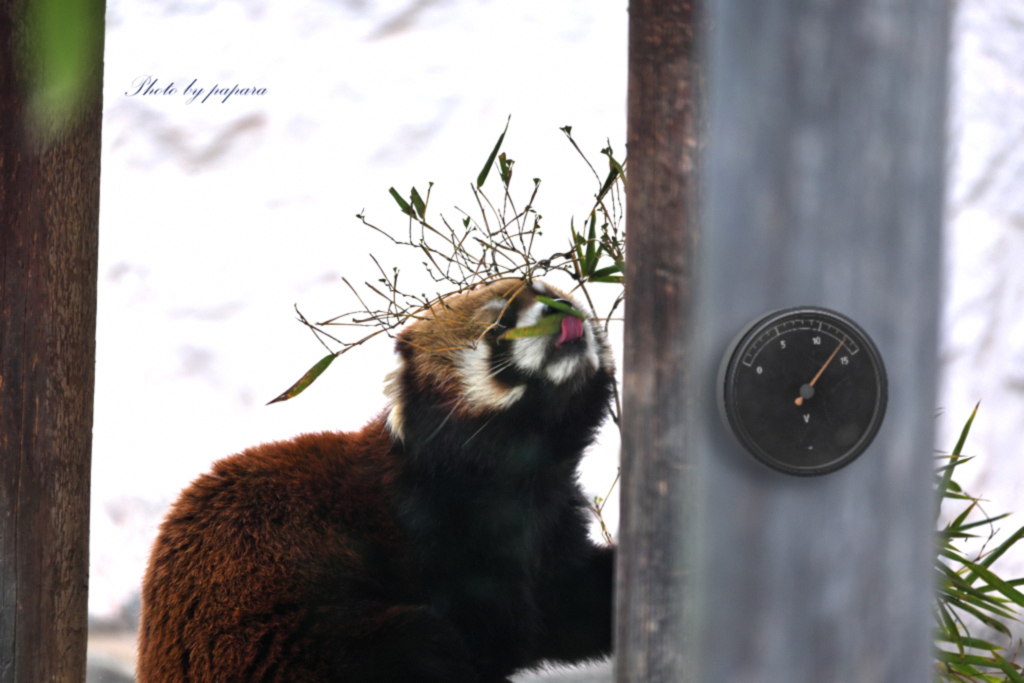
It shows 13 V
